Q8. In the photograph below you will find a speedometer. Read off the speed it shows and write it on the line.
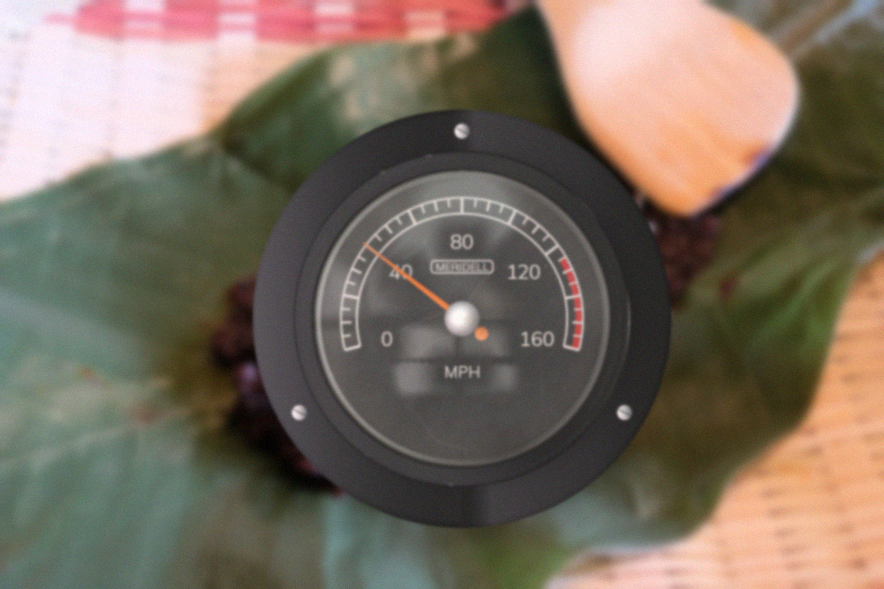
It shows 40 mph
